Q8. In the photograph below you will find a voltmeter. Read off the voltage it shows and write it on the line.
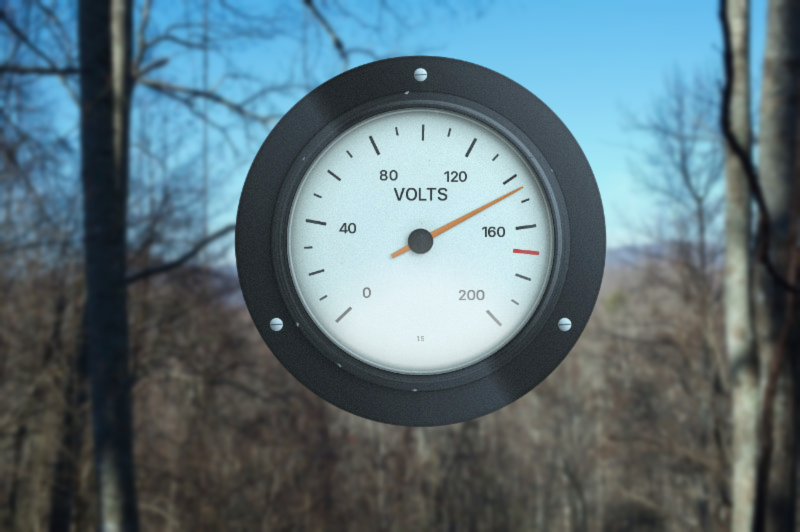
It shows 145 V
